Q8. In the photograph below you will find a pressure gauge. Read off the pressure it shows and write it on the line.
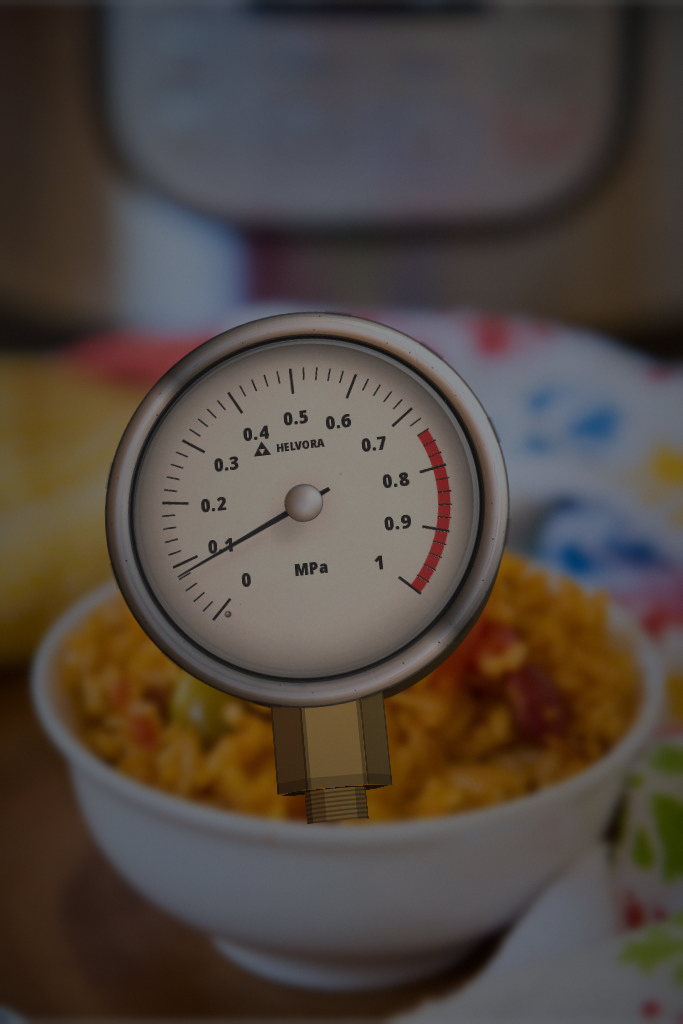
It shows 0.08 MPa
